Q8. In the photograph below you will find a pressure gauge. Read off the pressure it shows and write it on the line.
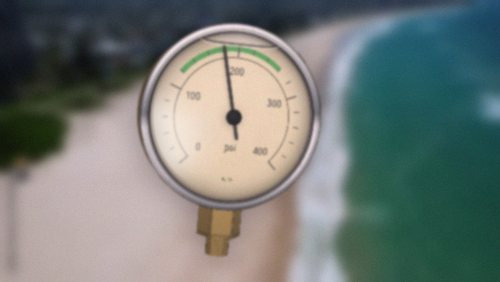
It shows 180 psi
